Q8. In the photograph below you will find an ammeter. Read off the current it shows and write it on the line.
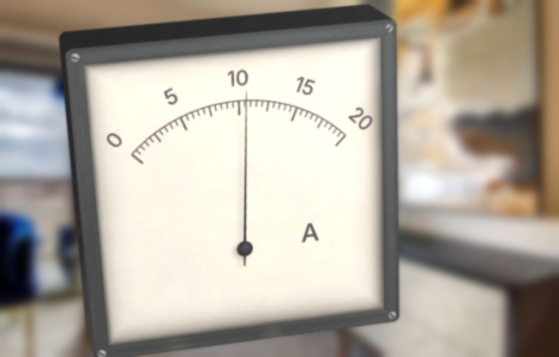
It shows 10.5 A
